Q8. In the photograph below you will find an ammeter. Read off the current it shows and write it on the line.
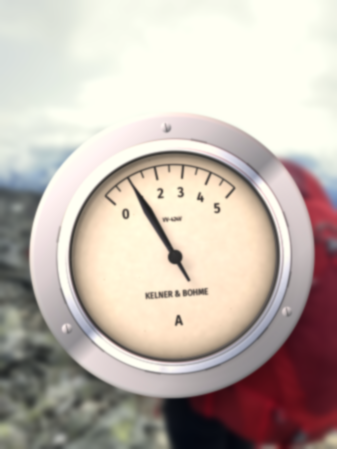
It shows 1 A
